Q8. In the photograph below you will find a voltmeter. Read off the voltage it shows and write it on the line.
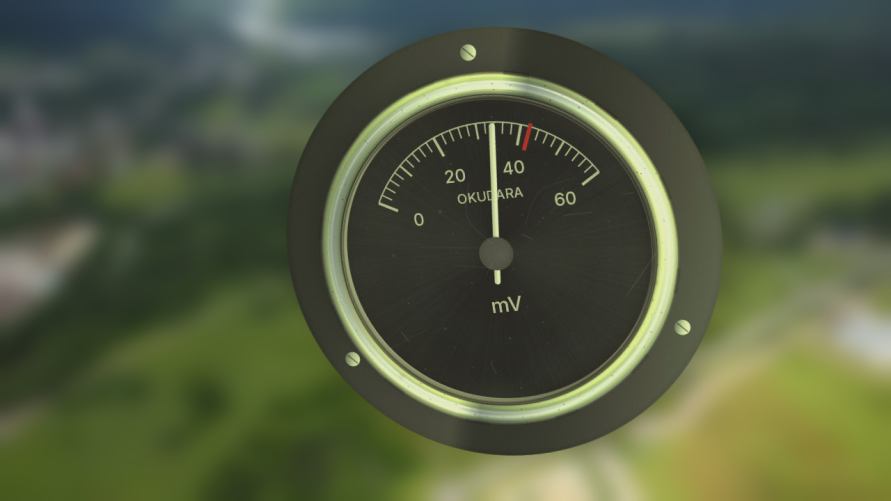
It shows 34 mV
